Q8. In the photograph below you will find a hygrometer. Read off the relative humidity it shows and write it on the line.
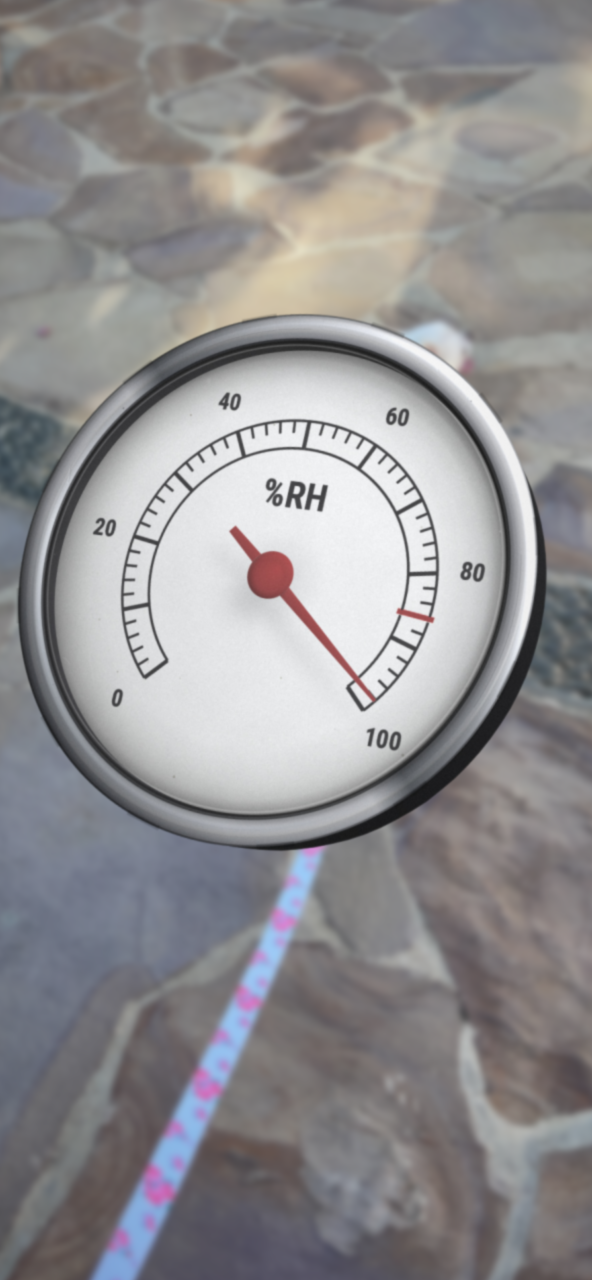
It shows 98 %
